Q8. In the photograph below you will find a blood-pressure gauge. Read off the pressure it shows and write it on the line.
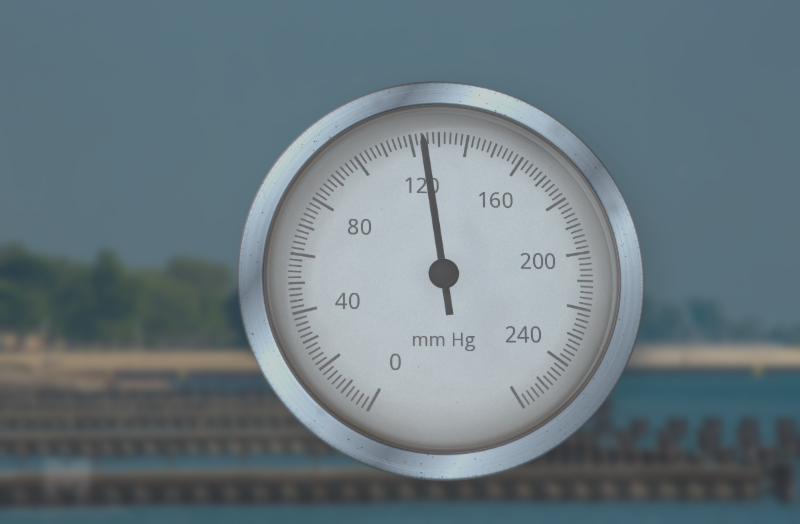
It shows 124 mmHg
